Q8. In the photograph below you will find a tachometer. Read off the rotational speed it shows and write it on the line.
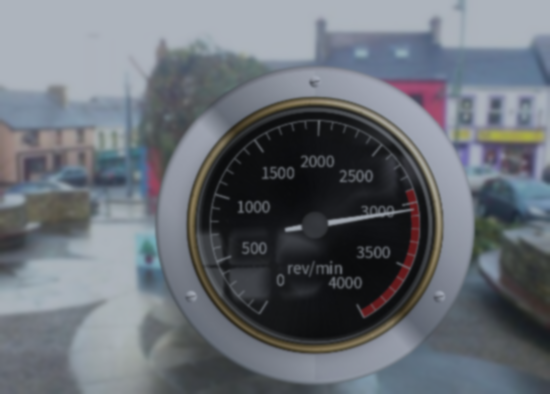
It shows 3050 rpm
